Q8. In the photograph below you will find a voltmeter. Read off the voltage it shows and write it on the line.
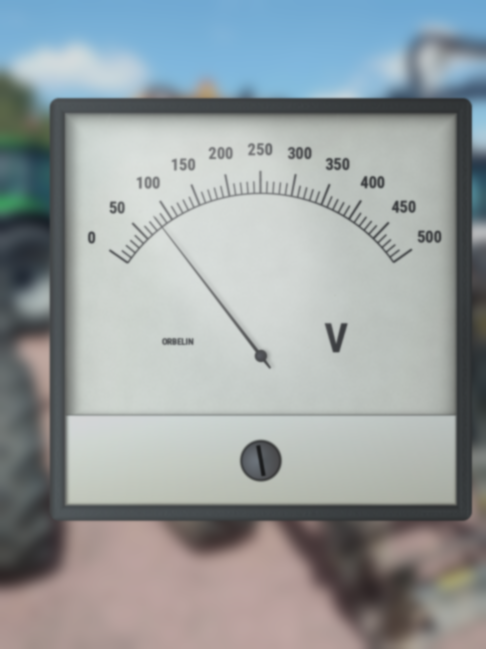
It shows 80 V
